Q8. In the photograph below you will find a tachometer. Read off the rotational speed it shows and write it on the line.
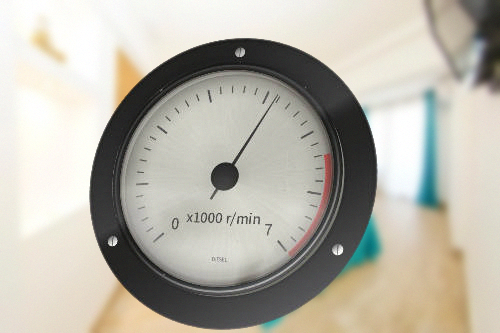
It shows 4200 rpm
